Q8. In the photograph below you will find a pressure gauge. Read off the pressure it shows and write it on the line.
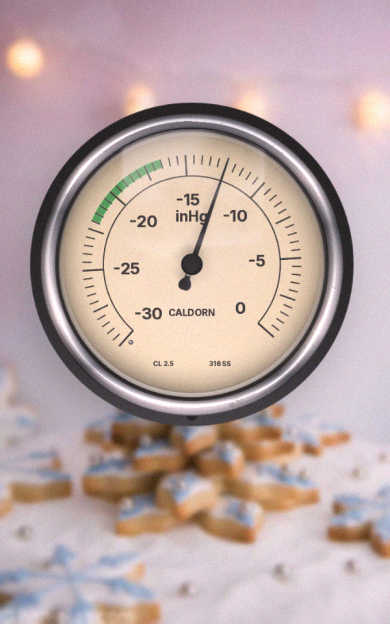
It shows -12.5 inHg
